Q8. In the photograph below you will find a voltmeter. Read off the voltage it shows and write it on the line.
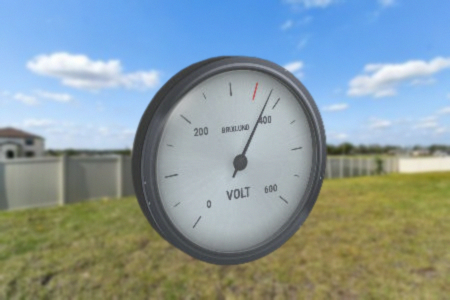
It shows 375 V
